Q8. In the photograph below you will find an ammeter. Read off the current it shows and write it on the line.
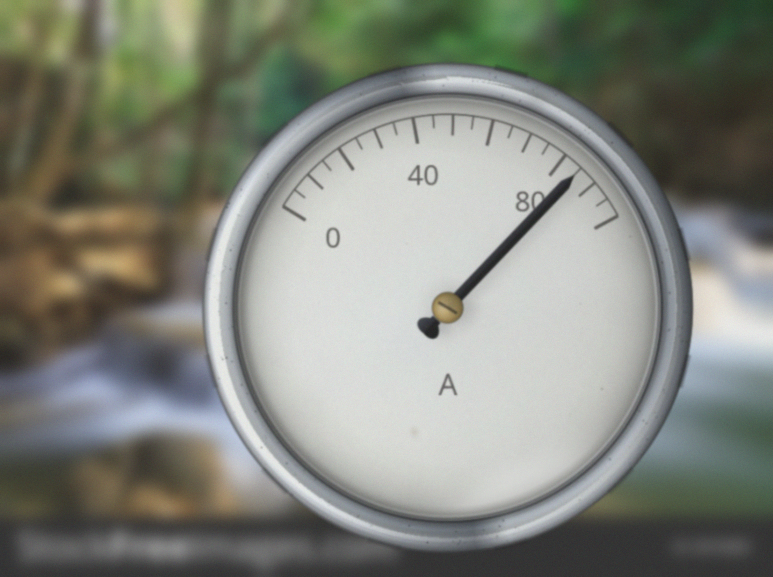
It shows 85 A
